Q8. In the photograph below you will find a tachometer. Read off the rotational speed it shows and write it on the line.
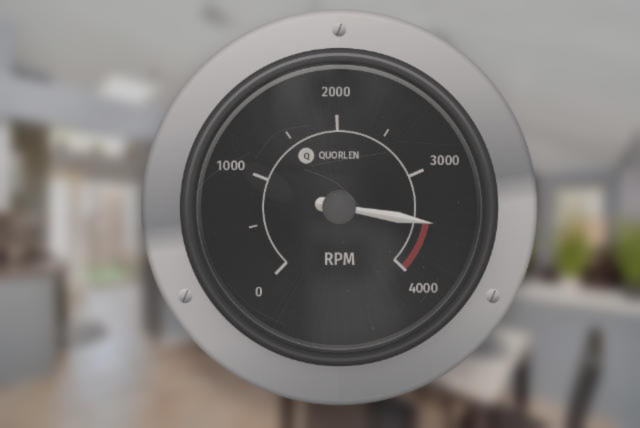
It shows 3500 rpm
